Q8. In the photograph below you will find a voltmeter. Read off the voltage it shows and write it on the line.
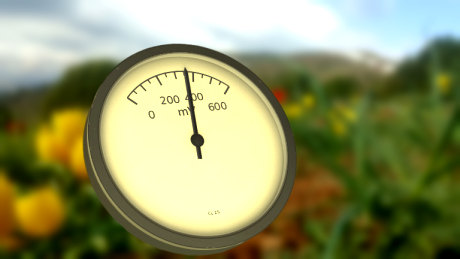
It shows 350 mV
